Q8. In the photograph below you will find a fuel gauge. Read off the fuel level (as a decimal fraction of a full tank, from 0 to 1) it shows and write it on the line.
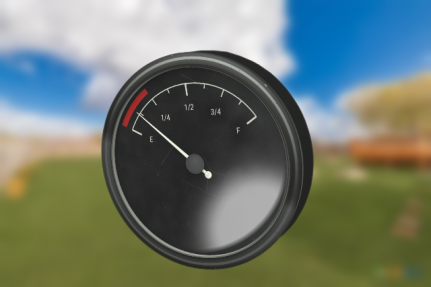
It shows 0.125
